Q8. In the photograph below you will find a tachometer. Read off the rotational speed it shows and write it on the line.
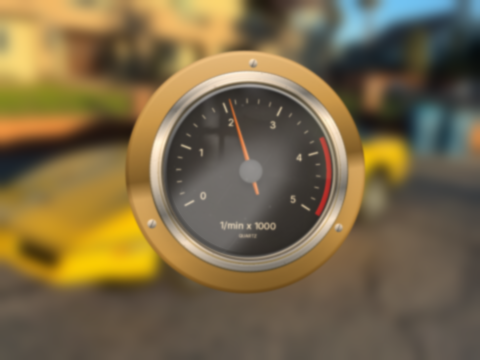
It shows 2100 rpm
